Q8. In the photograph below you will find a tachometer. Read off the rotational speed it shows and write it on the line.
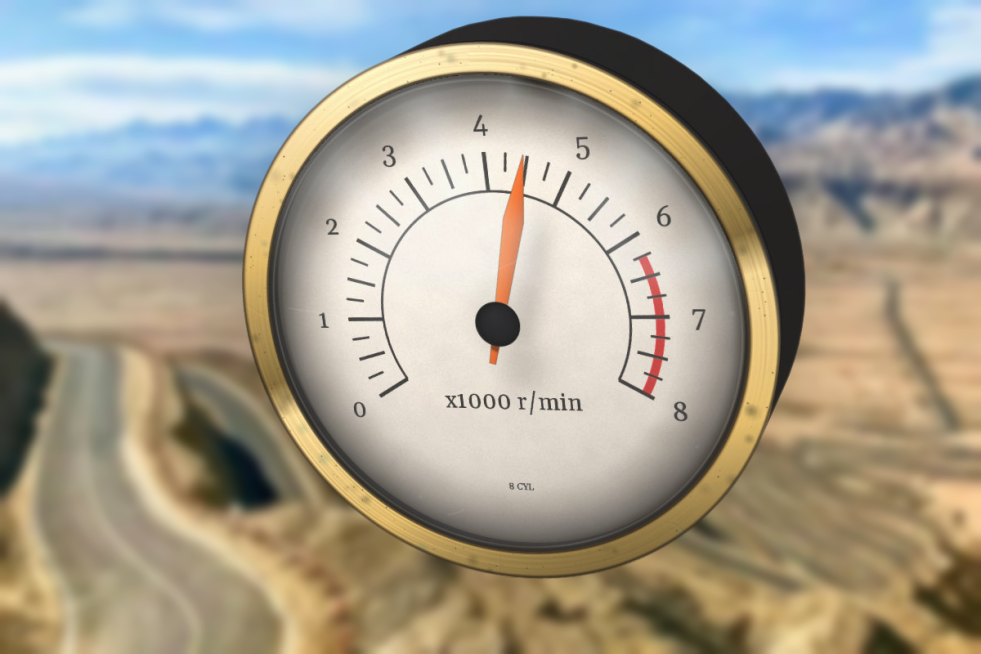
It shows 4500 rpm
